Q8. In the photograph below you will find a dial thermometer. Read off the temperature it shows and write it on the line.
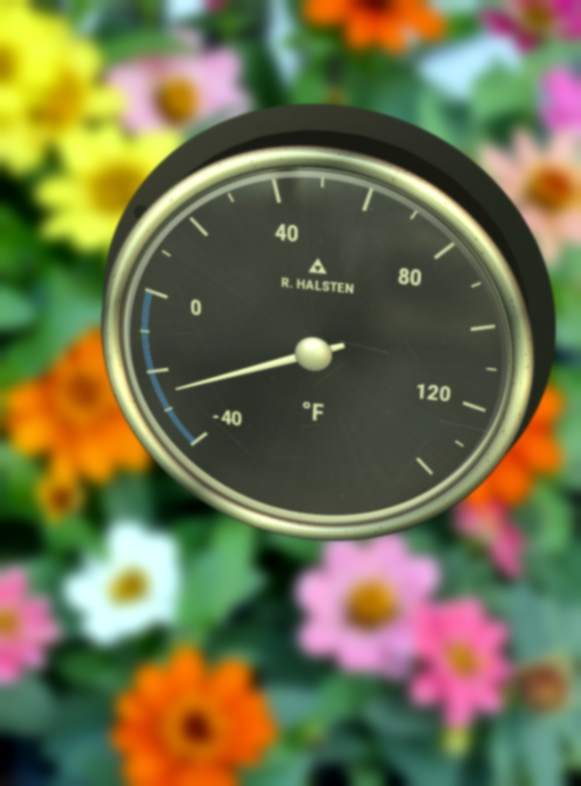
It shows -25 °F
